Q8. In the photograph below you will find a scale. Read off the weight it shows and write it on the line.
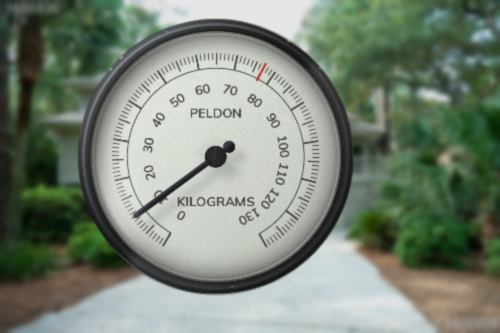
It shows 10 kg
